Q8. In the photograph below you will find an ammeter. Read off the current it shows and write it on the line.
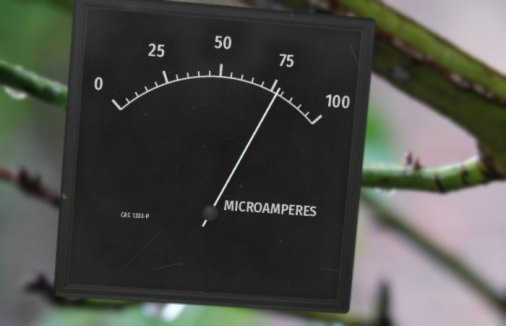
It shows 77.5 µA
